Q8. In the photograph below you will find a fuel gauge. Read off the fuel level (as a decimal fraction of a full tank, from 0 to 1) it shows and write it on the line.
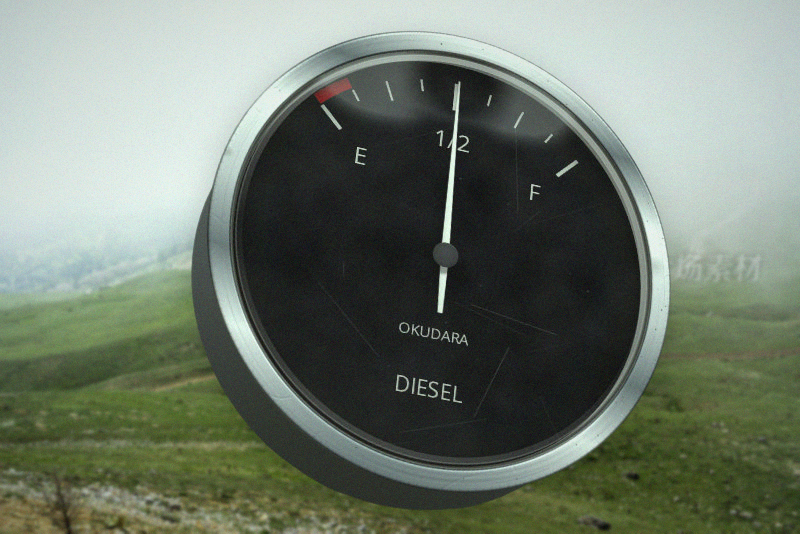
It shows 0.5
